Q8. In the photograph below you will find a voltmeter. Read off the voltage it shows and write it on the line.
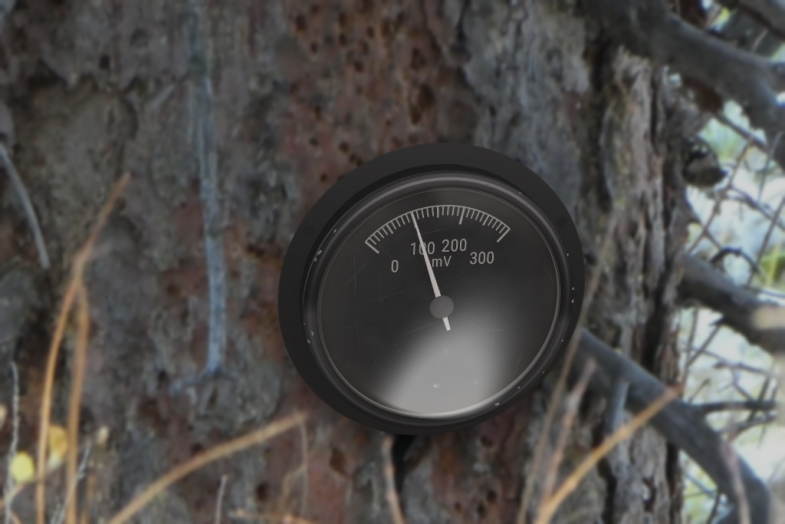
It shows 100 mV
